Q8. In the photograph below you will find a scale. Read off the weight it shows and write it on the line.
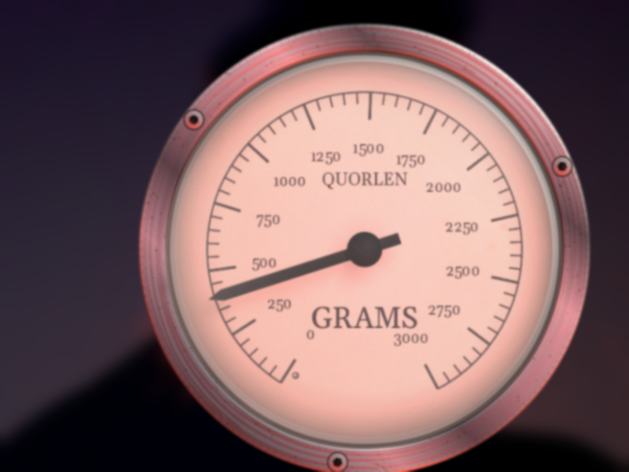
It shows 400 g
